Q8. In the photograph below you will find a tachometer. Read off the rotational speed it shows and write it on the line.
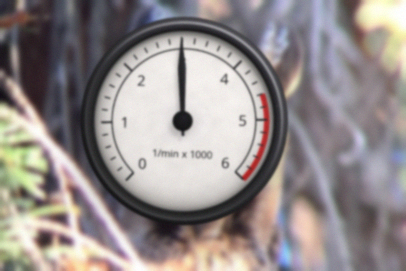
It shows 3000 rpm
